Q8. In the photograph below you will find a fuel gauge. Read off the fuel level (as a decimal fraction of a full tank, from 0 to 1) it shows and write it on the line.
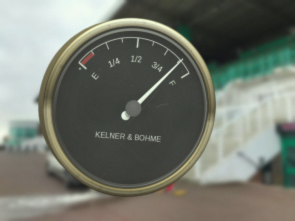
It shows 0.875
